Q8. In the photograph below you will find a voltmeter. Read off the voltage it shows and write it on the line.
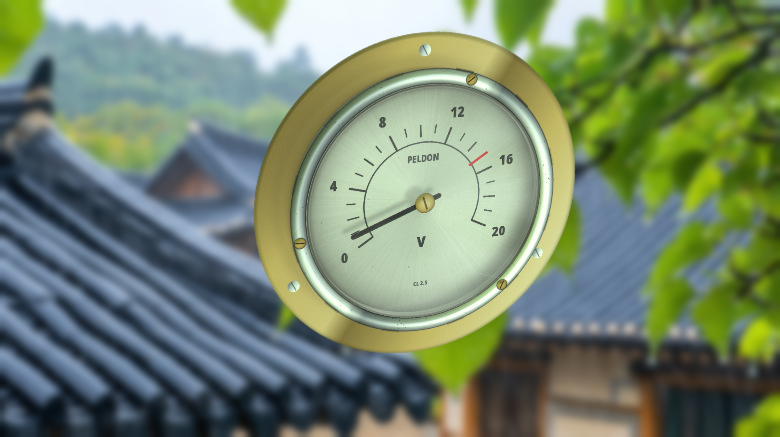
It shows 1 V
